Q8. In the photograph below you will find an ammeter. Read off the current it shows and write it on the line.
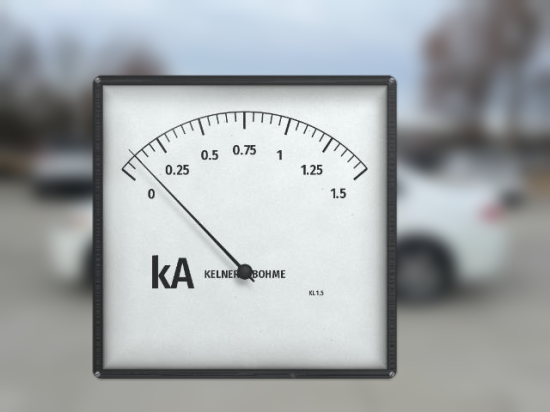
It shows 0.1 kA
